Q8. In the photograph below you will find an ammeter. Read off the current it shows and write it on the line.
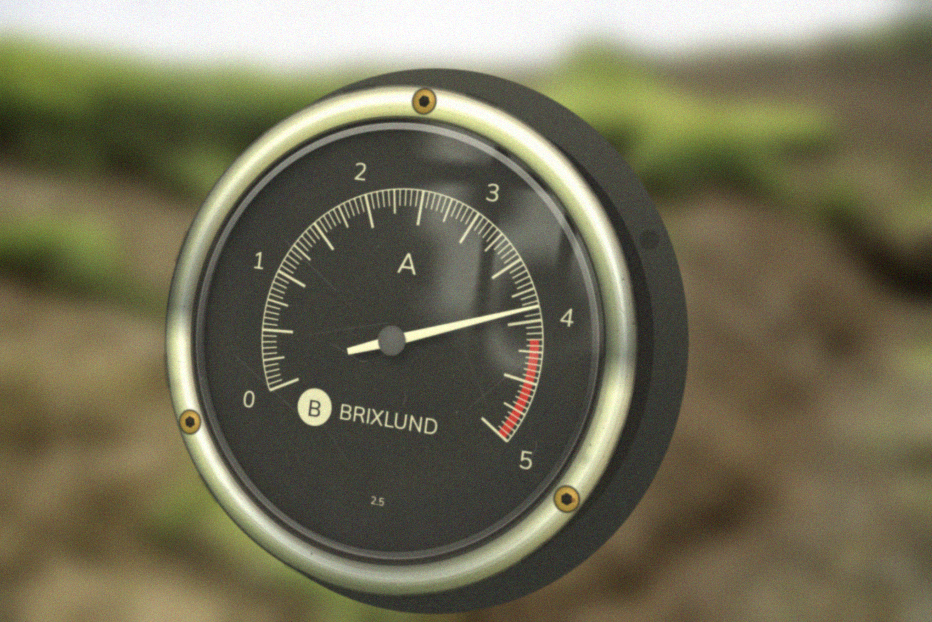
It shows 3.9 A
